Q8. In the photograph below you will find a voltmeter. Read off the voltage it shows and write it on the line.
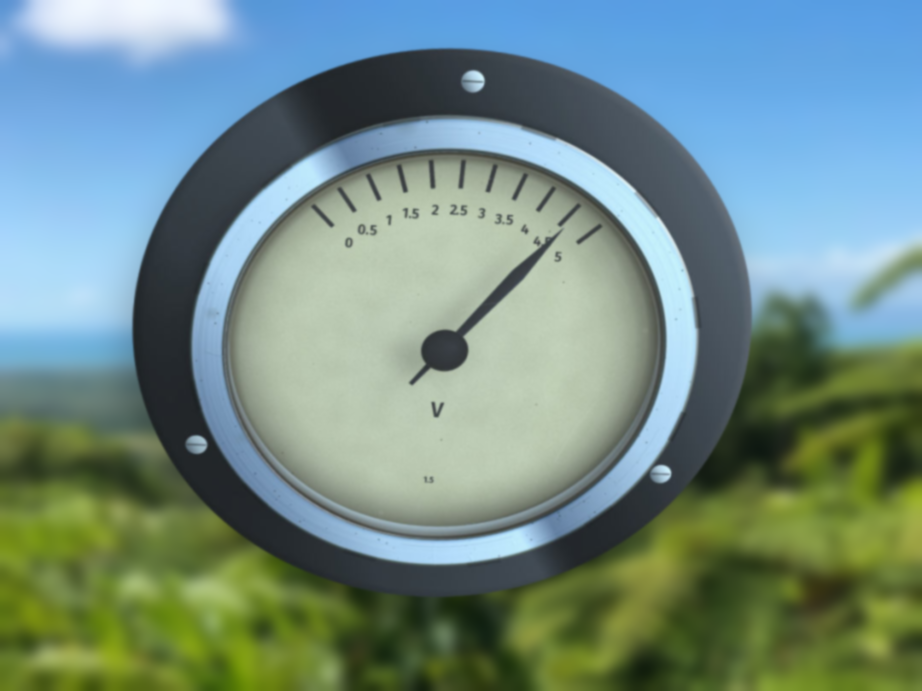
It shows 4.5 V
